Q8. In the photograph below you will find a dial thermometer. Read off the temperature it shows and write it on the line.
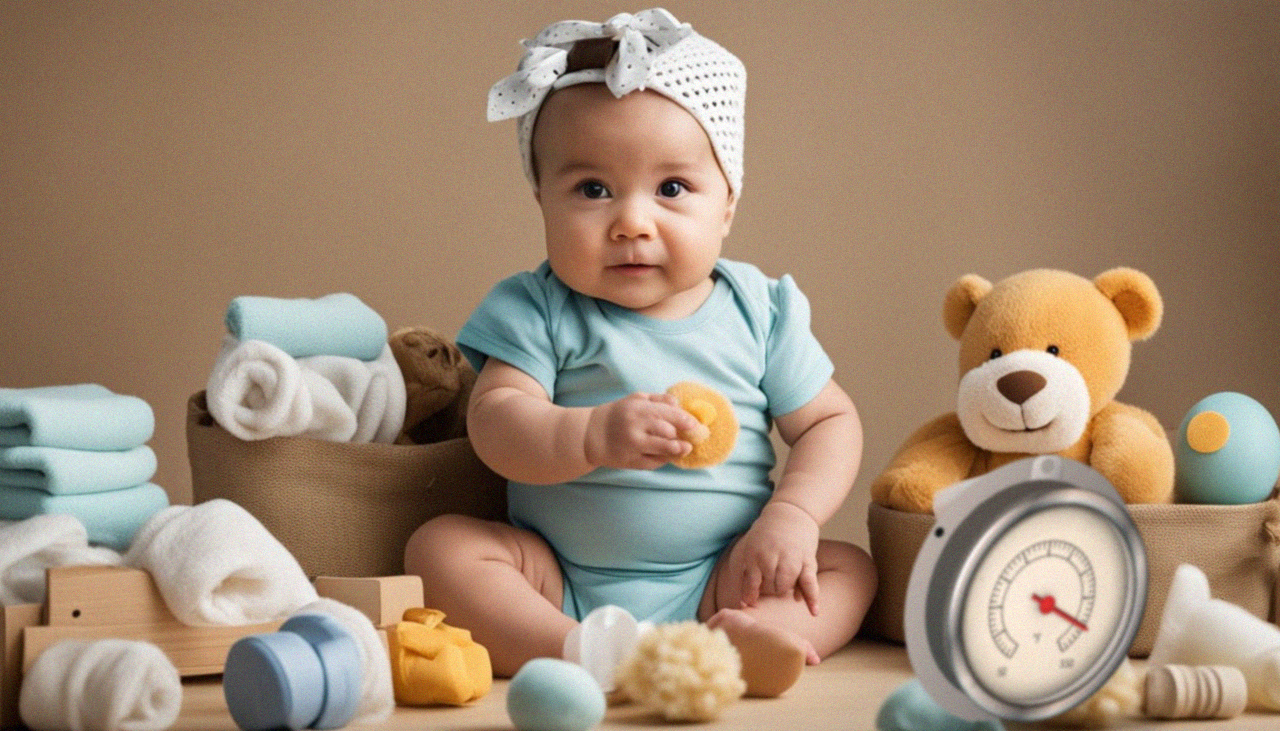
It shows 500 °F
